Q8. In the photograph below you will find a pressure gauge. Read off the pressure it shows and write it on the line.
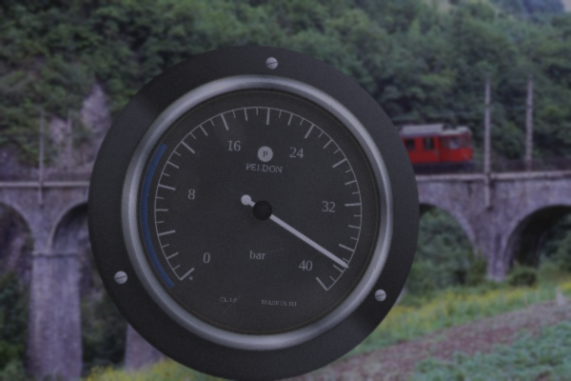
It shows 37.5 bar
